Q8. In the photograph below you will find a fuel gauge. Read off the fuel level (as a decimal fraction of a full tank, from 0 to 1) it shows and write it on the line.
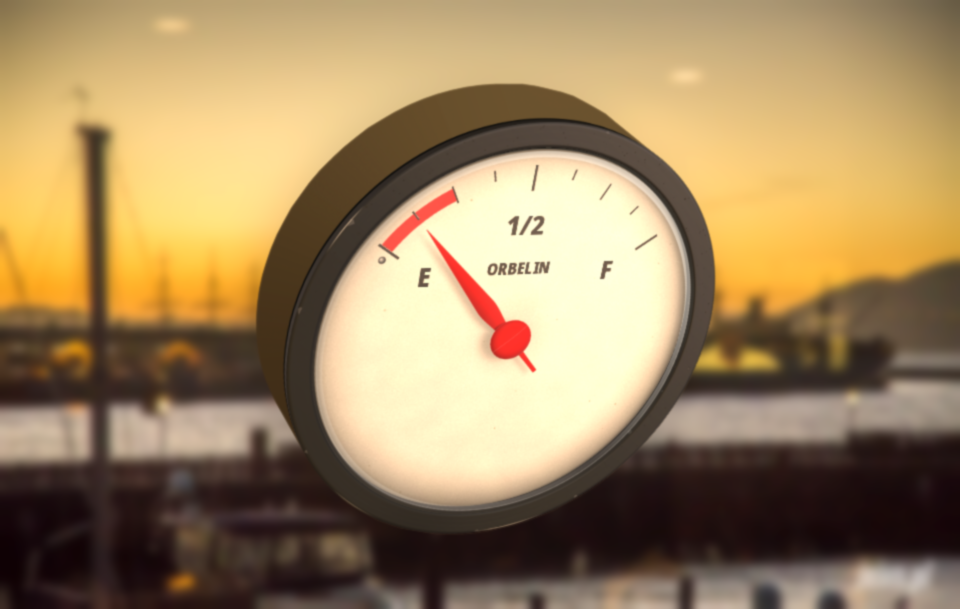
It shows 0.125
